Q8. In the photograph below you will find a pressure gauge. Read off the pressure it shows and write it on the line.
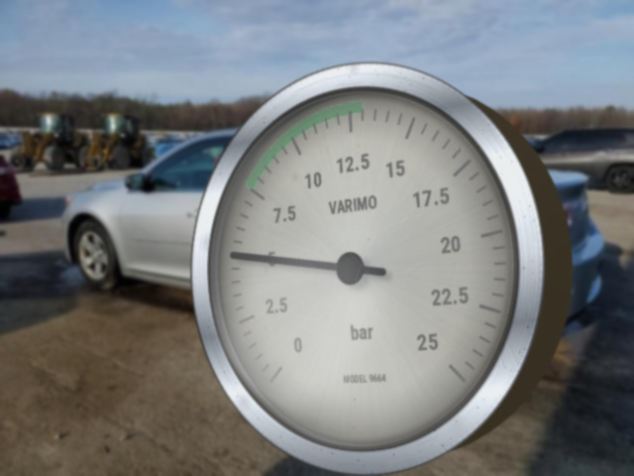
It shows 5 bar
